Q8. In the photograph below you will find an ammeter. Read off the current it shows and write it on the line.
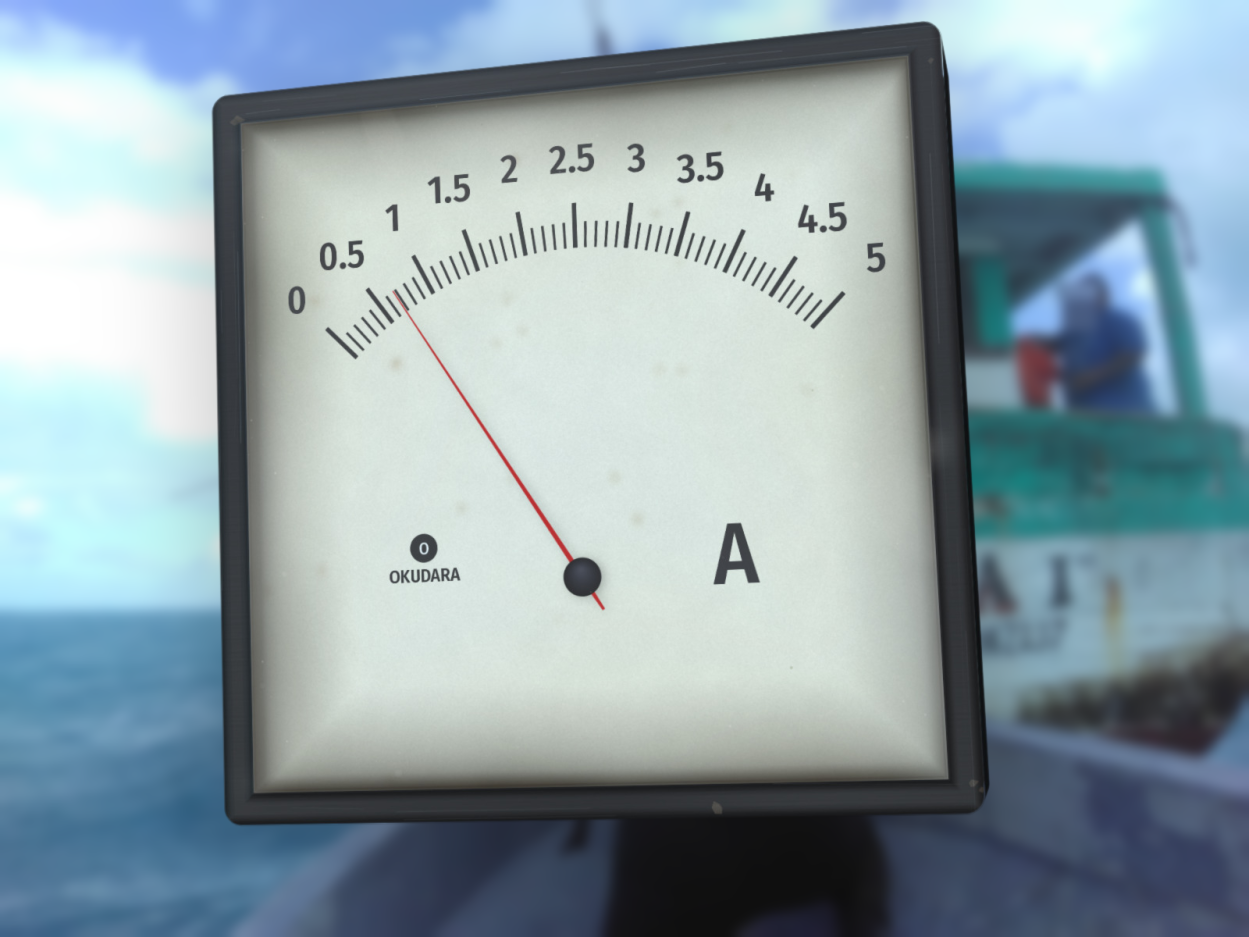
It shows 0.7 A
